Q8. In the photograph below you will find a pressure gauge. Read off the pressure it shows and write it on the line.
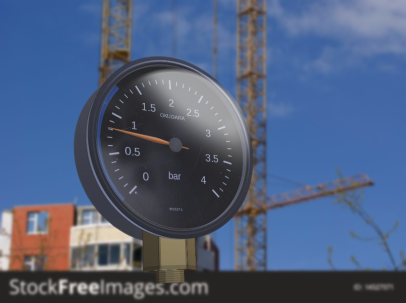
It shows 0.8 bar
